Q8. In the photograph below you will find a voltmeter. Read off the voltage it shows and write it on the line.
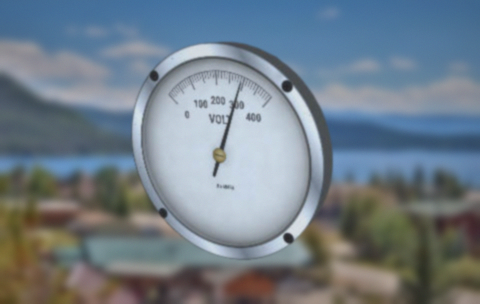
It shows 300 V
